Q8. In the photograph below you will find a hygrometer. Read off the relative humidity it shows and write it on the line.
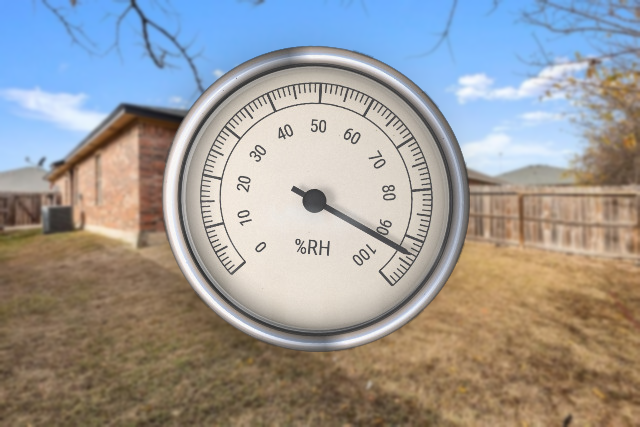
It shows 93 %
